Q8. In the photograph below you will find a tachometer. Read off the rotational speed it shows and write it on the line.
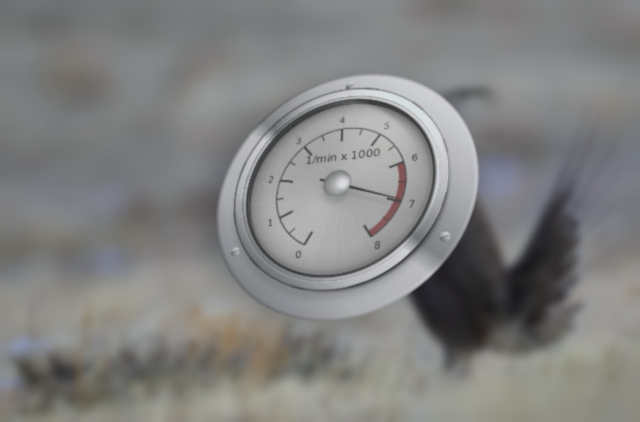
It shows 7000 rpm
